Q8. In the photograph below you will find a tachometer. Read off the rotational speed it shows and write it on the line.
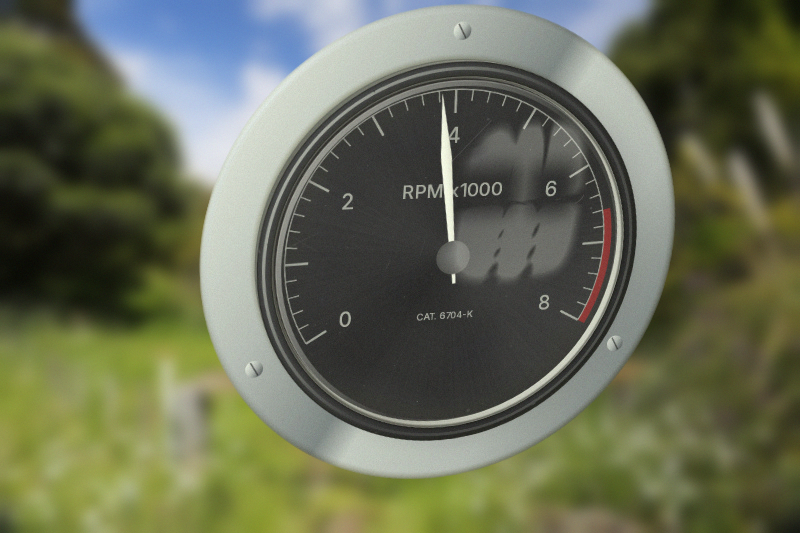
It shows 3800 rpm
